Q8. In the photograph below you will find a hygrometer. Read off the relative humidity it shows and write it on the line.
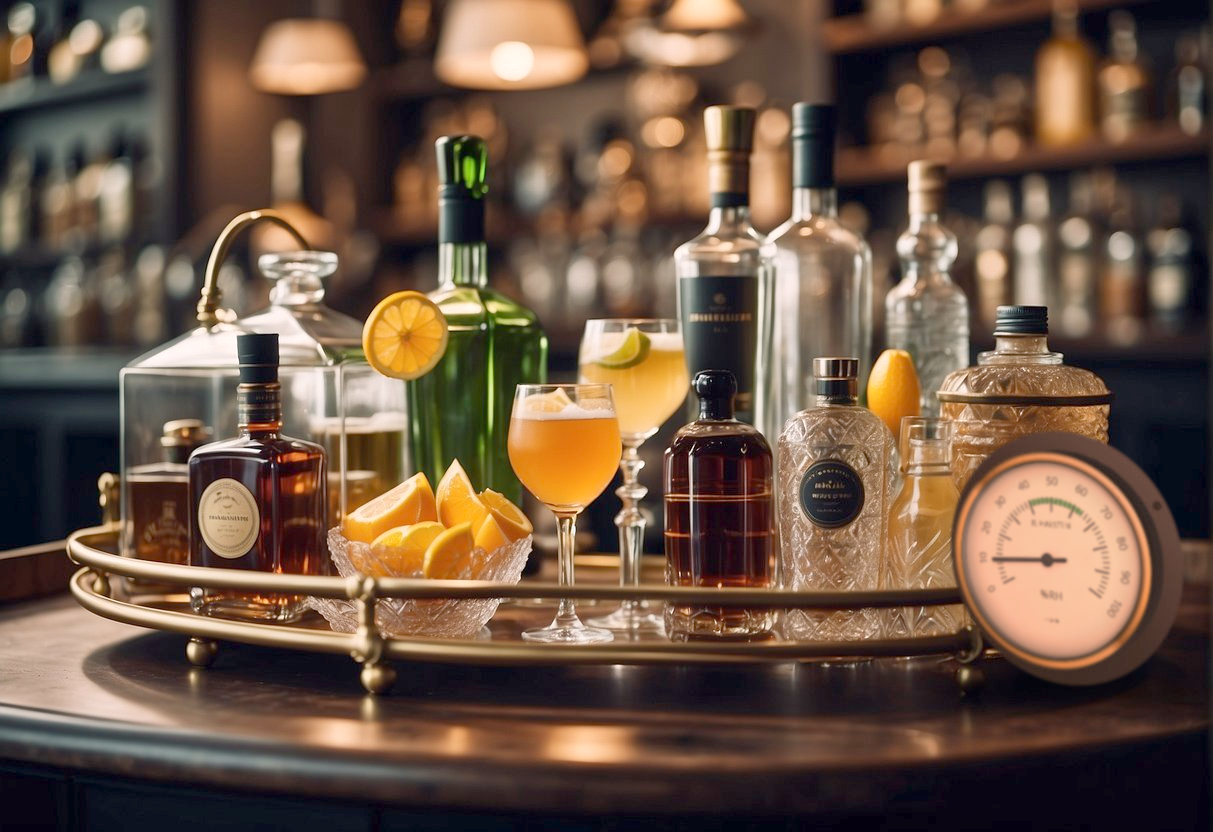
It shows 10 %
